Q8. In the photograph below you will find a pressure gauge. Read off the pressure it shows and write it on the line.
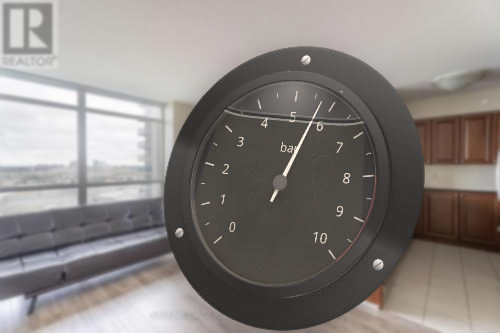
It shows 5.75 bar
